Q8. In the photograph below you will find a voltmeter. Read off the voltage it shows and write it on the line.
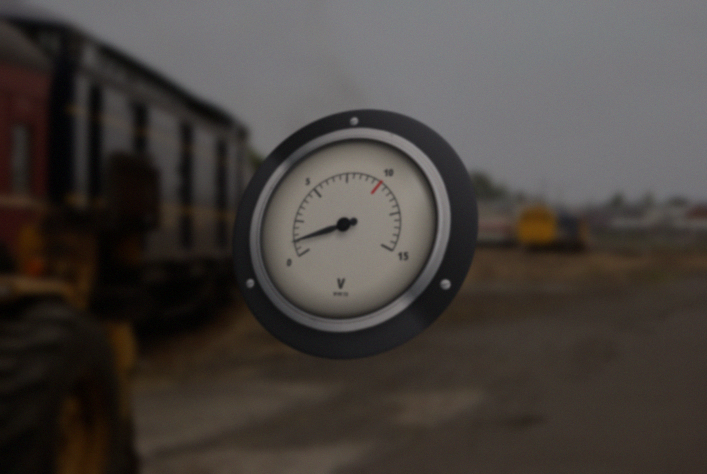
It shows 1 V
